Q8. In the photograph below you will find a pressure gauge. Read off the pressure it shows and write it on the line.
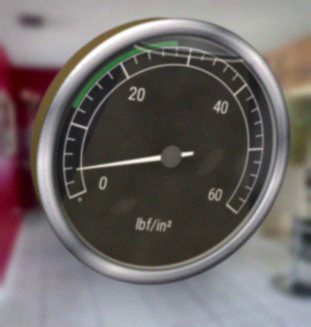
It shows 4 psi
